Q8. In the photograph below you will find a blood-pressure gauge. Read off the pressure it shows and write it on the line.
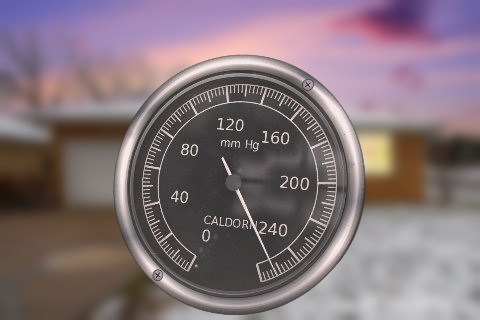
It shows 252 mmHg
